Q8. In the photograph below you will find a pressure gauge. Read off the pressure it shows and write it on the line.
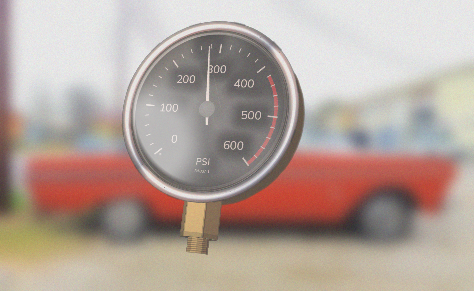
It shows 280 psi
